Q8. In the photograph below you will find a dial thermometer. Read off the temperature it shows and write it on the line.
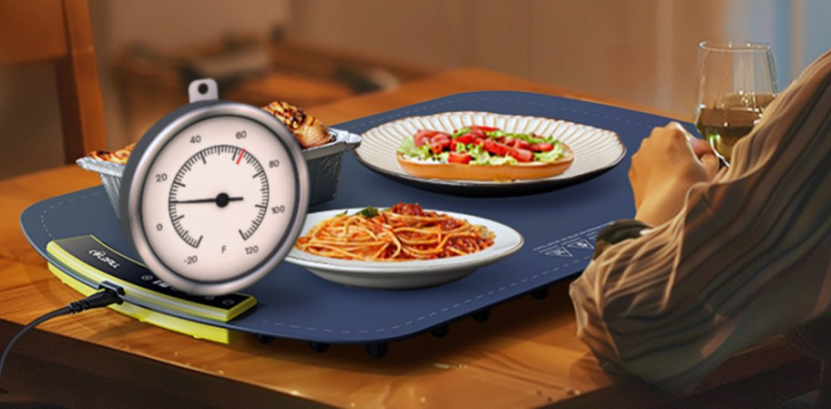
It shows 10 °F
